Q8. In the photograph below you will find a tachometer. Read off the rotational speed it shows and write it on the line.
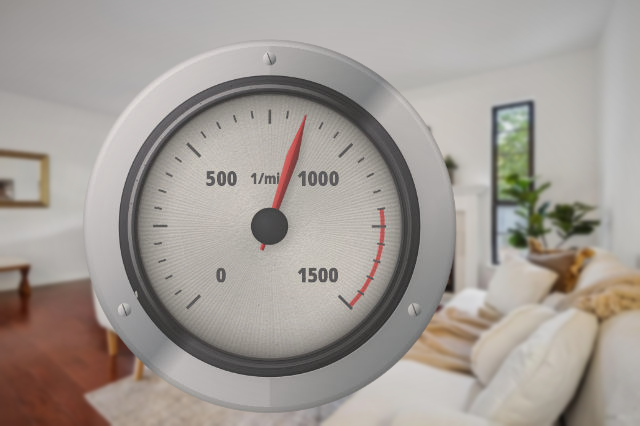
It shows 850 rpm
